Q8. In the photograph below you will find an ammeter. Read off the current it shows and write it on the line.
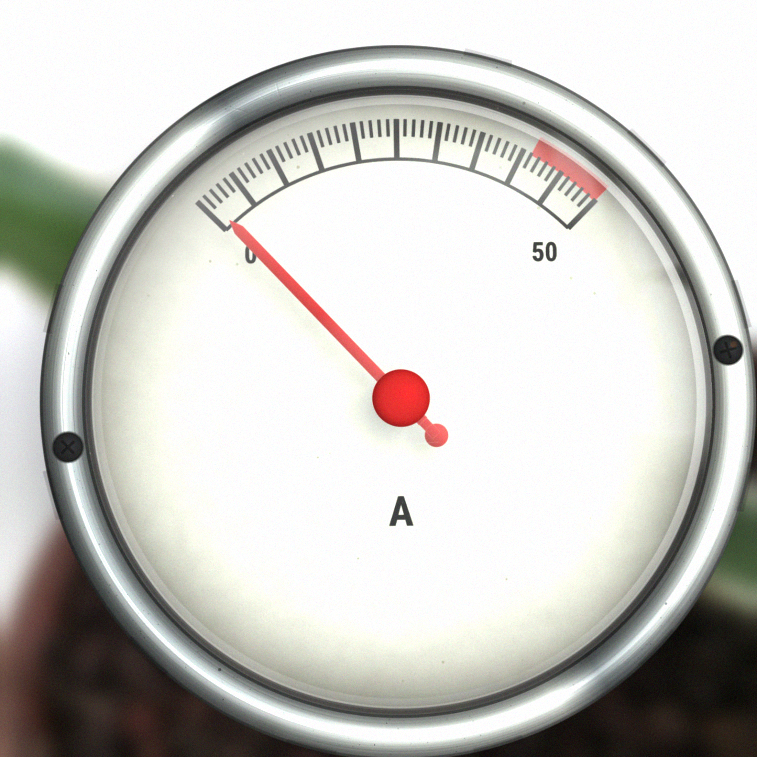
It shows 1 A
